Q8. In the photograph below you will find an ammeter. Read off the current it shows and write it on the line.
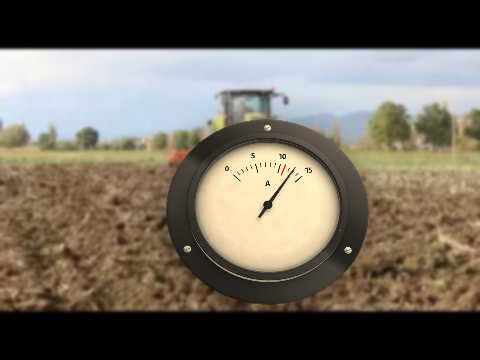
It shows 13 A
